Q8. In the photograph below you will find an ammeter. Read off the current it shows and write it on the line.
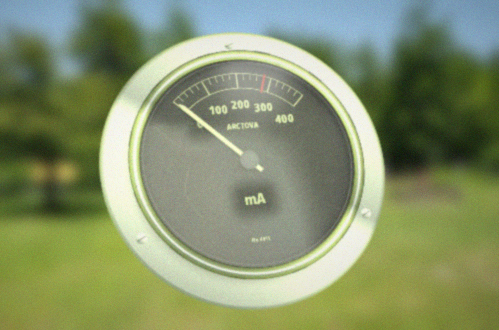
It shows 0 mA
